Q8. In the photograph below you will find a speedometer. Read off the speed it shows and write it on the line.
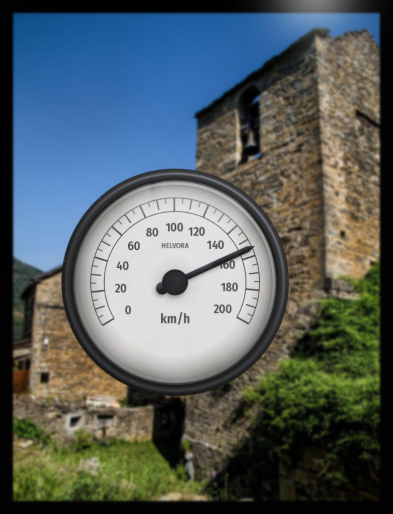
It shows 155 km/h
